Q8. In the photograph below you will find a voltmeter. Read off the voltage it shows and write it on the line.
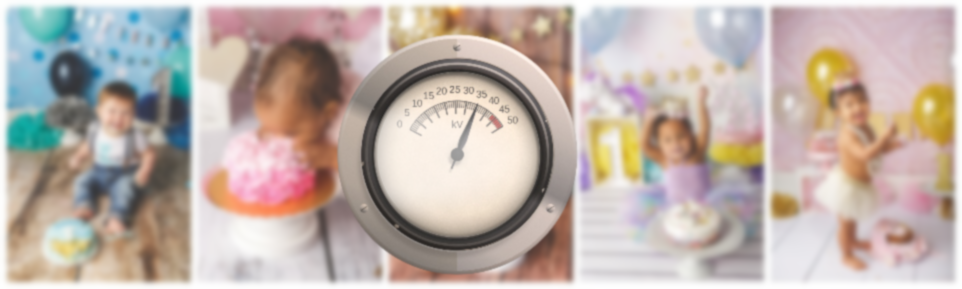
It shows 35 kV
